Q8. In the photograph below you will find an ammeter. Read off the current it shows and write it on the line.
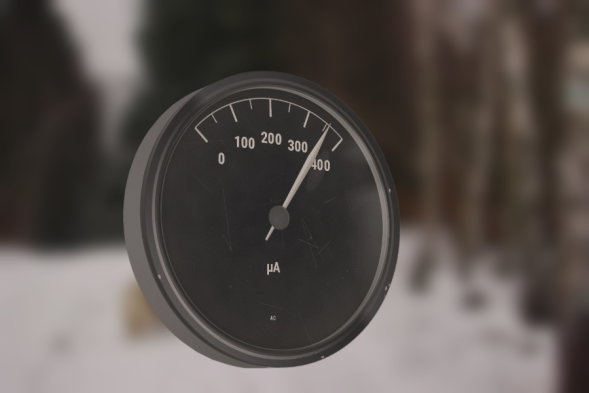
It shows 350 µA
